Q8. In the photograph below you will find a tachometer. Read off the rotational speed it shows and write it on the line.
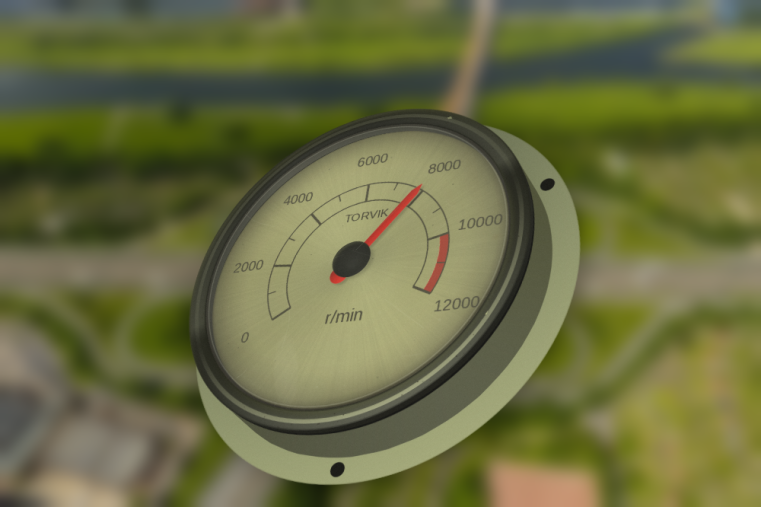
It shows 8000 rpm
